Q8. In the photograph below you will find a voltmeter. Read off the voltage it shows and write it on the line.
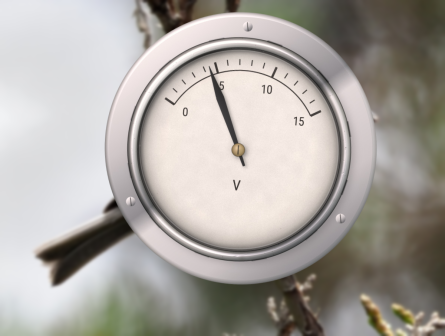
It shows 4.5 V
